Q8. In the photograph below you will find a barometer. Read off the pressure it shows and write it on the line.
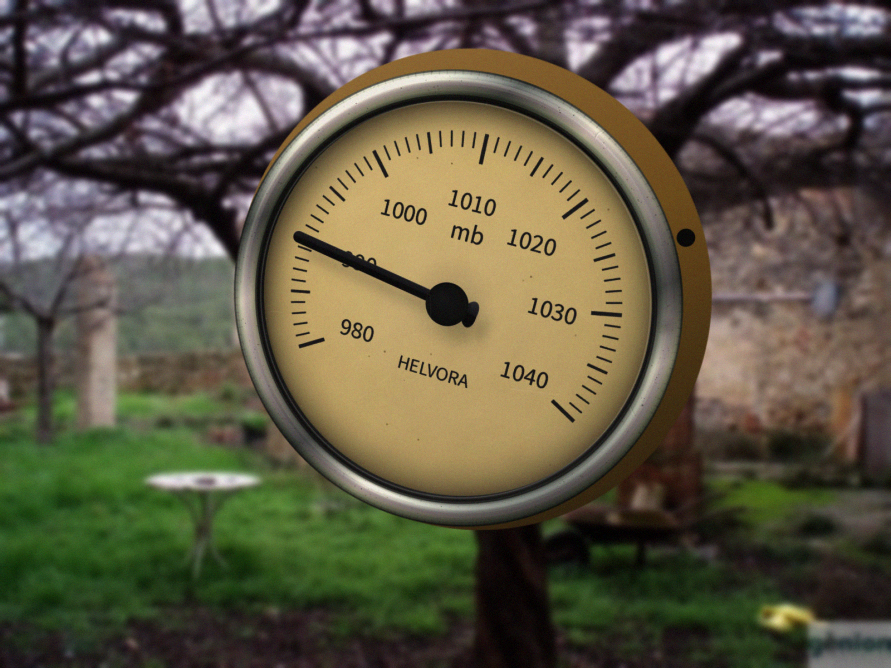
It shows 990 mbar
